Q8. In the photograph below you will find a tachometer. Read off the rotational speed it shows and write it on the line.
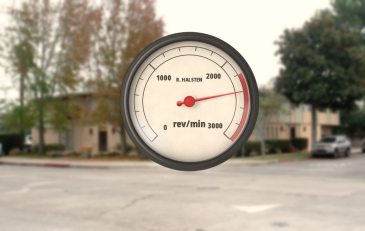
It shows 2400 rpm
